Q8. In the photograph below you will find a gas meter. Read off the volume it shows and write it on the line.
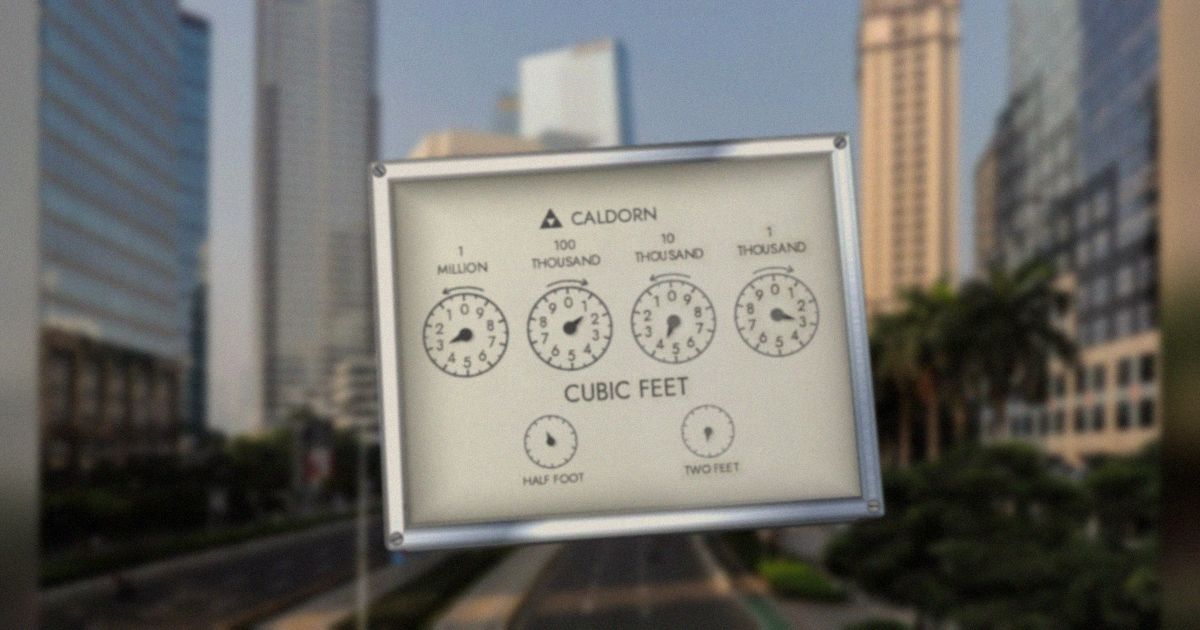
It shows 314300 ft³
